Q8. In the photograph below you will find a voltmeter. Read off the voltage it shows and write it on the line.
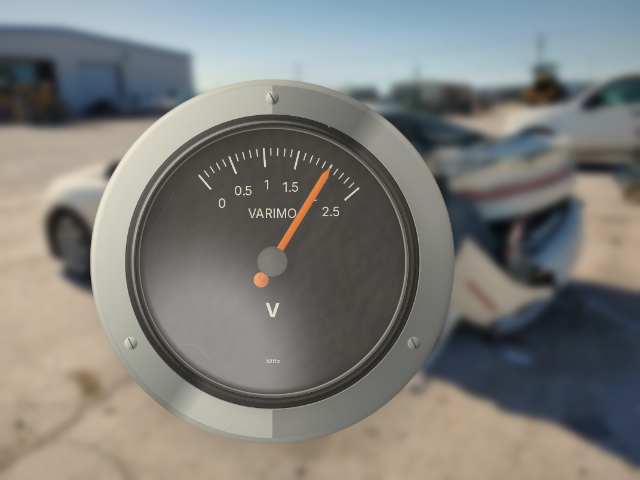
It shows 2 V
